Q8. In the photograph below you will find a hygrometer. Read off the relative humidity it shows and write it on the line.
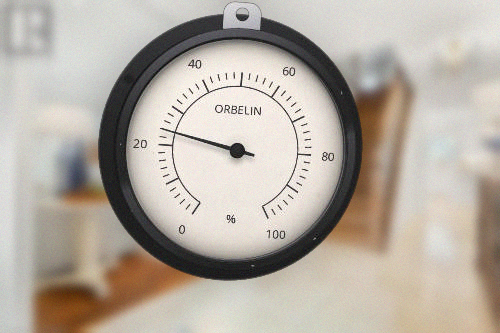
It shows 24 %
